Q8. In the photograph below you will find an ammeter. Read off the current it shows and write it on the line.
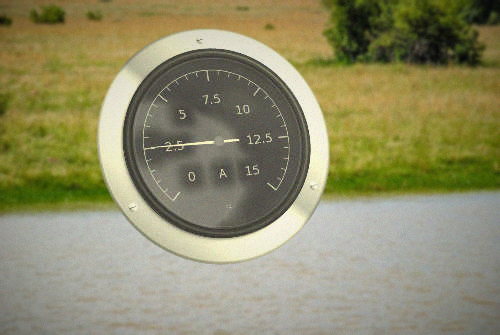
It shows 2.5 A
